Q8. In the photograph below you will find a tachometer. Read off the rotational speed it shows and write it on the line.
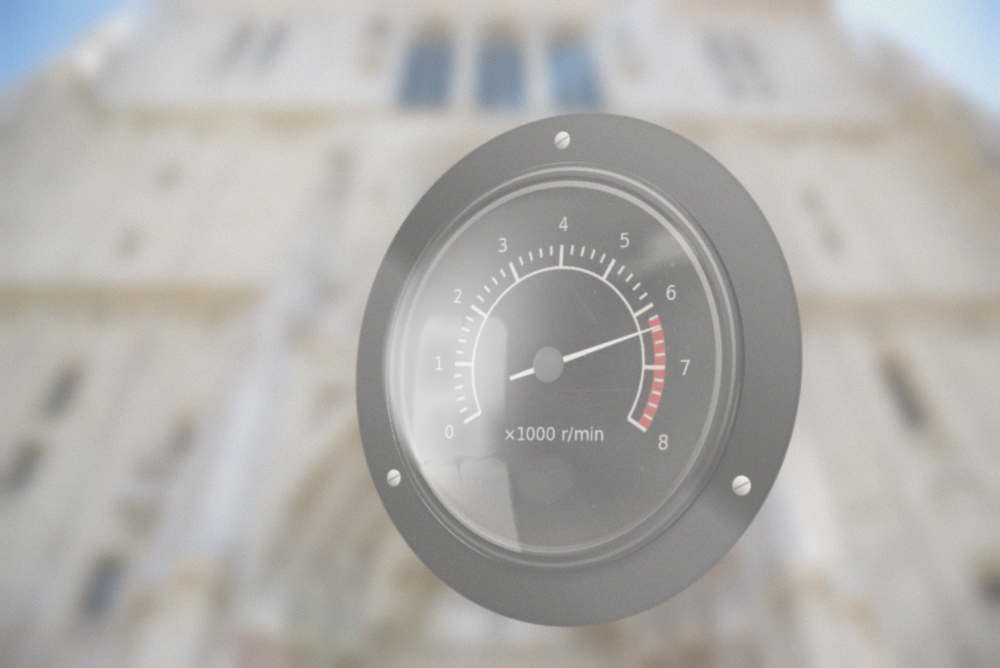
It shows 6400 rpm
